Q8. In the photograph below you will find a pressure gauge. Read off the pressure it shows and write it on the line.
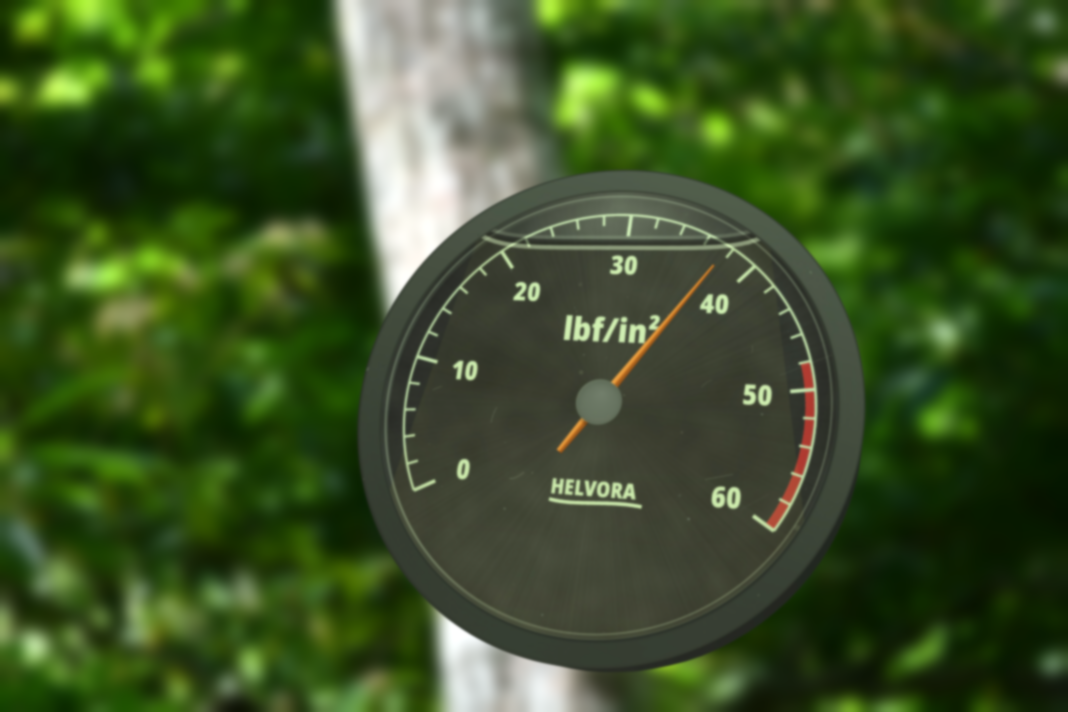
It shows 38 psi
